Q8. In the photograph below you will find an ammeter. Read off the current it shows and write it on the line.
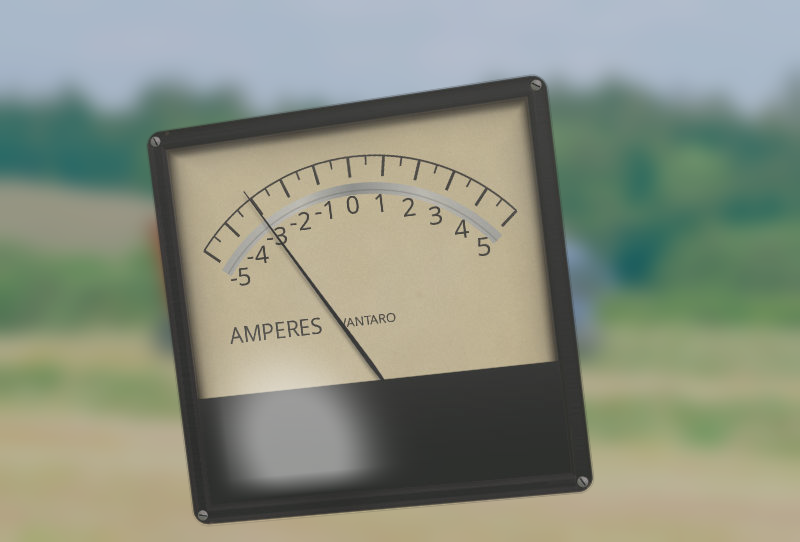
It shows -3 A
